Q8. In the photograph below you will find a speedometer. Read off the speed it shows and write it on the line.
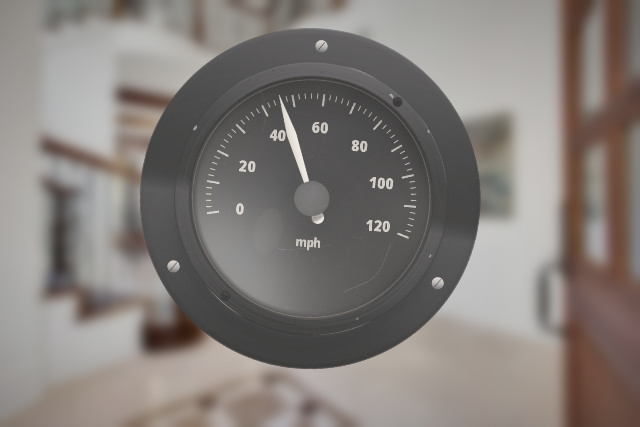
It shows 46 mph
